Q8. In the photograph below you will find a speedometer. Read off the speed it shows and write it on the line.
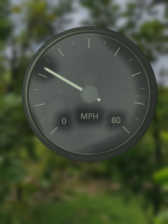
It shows 22.5 mph
